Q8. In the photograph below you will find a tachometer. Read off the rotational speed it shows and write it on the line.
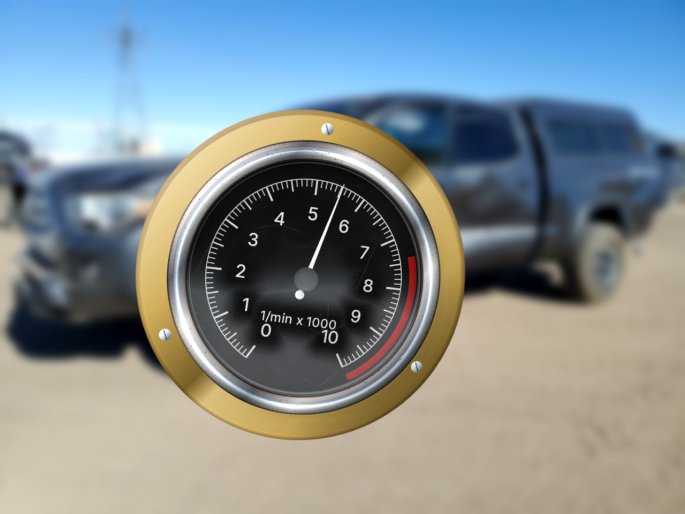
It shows 5500 rpm
